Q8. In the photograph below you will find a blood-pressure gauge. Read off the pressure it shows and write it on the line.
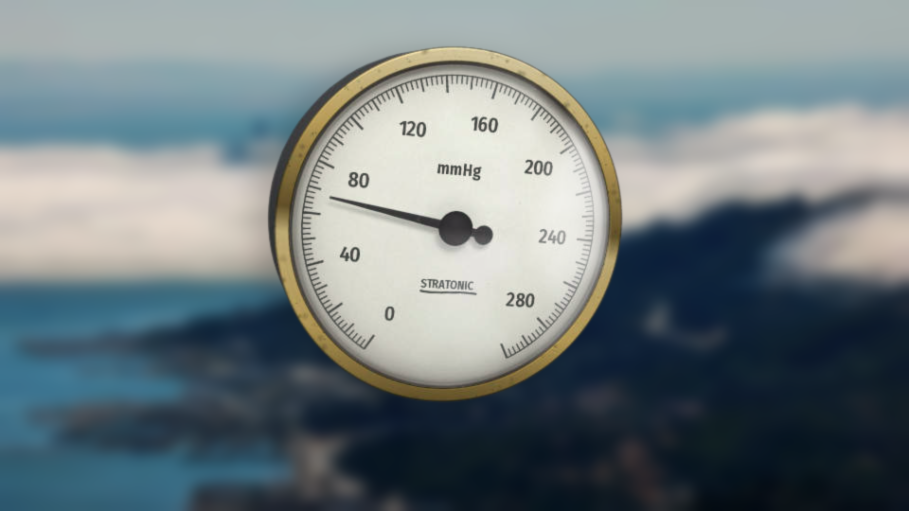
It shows 68 mmHg
